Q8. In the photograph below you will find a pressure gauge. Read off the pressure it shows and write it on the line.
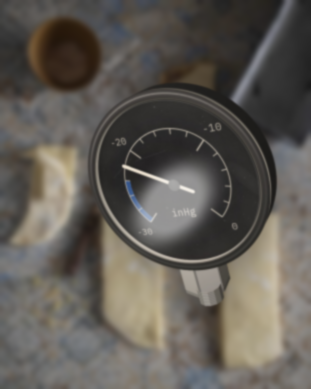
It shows -22 inHg
